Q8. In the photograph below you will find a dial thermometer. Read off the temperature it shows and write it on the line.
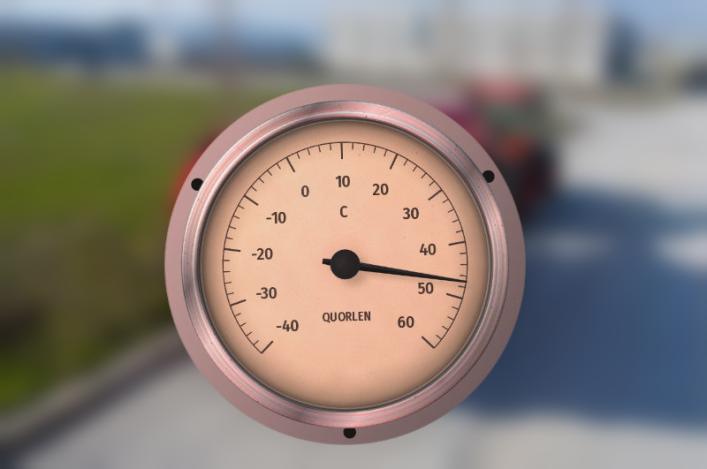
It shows 47 °C
